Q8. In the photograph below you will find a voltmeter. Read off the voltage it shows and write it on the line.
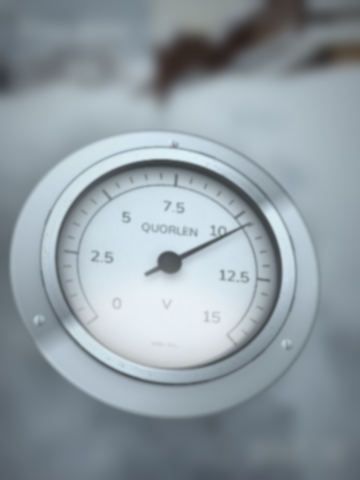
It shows 10.5 V
